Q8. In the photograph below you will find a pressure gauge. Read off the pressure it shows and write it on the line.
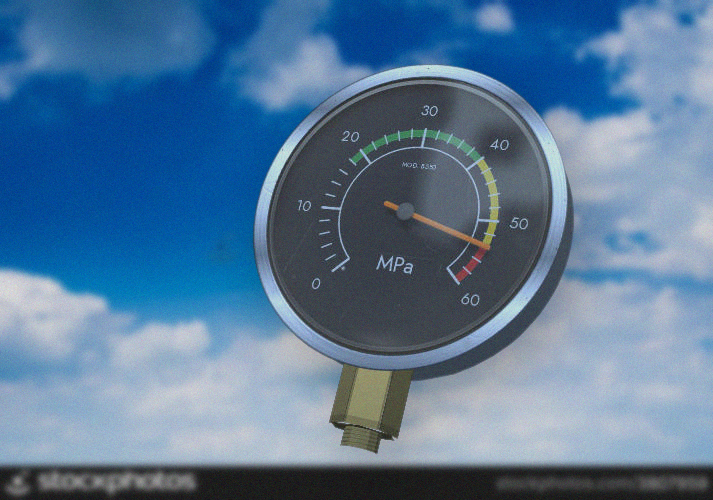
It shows 54 MPa
